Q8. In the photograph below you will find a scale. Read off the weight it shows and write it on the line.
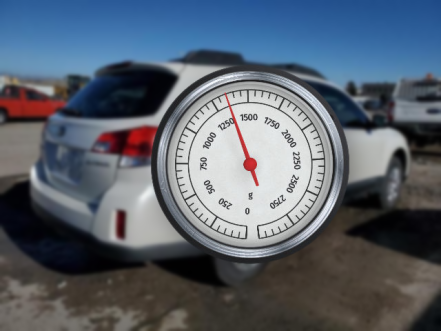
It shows 1350 g
